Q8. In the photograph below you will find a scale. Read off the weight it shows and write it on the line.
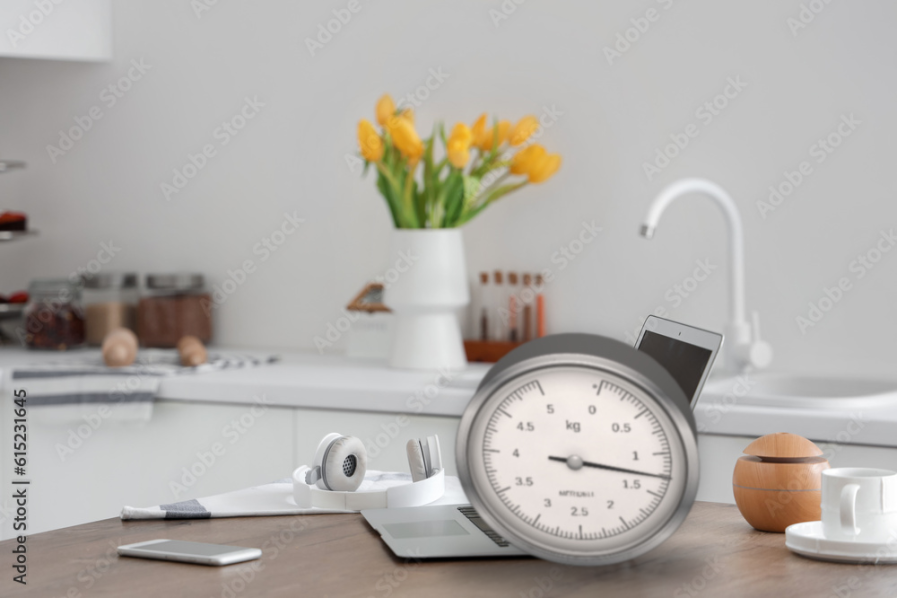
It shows 1.25 kg
